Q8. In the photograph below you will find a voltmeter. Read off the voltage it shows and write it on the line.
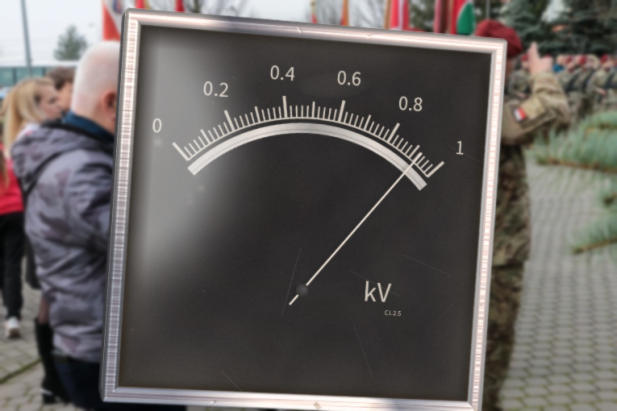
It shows 0.92 kV
